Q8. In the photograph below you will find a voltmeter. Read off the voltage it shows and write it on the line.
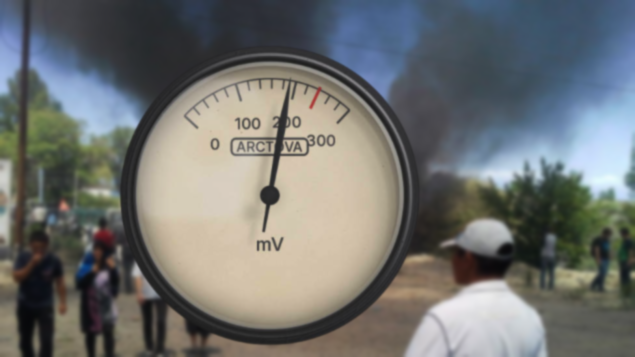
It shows 190 mV
